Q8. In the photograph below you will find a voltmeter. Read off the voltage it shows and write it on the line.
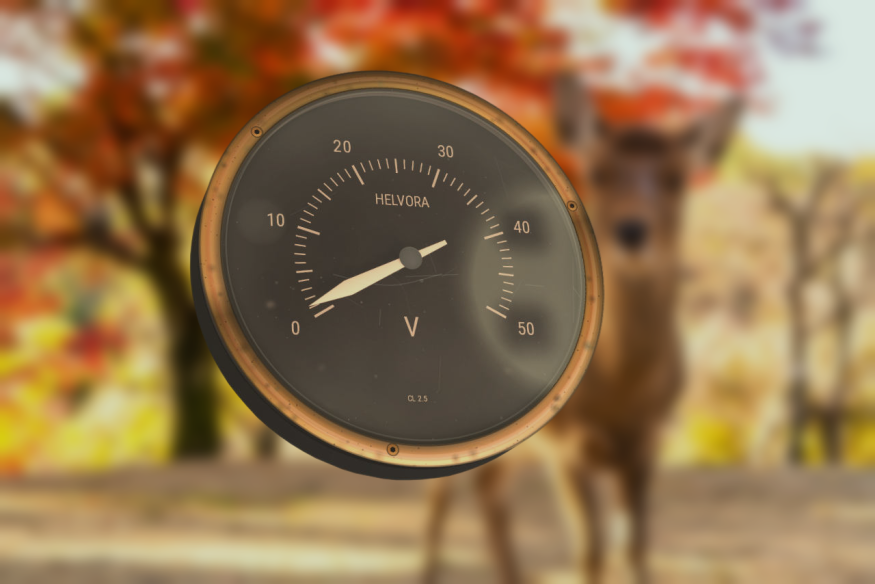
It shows 1 V
